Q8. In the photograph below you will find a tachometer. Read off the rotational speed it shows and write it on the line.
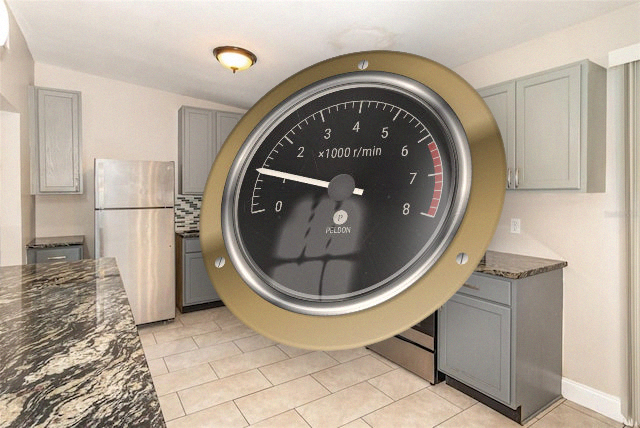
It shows 1000 rpm
